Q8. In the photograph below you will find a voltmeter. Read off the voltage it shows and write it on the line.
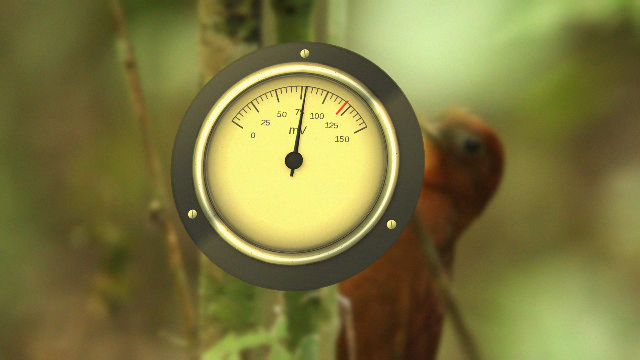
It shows 80 mV
